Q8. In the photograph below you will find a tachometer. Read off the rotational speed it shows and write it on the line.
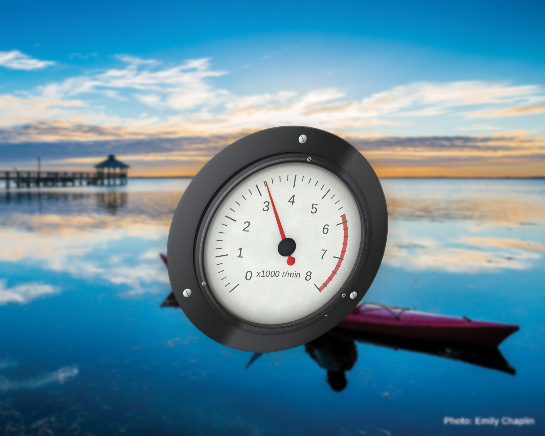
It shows 3200 rpm
